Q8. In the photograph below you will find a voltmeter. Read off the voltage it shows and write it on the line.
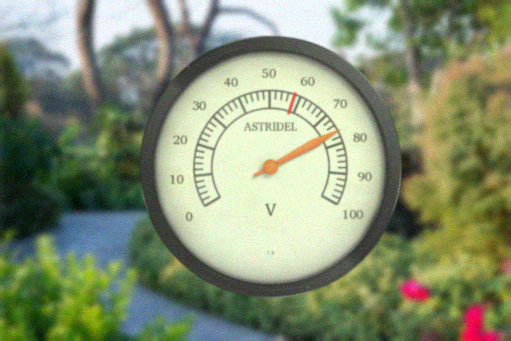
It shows 76 V
